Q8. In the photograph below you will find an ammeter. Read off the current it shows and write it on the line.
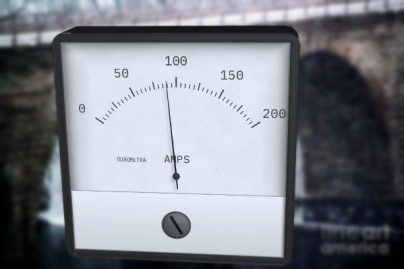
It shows 90 A
